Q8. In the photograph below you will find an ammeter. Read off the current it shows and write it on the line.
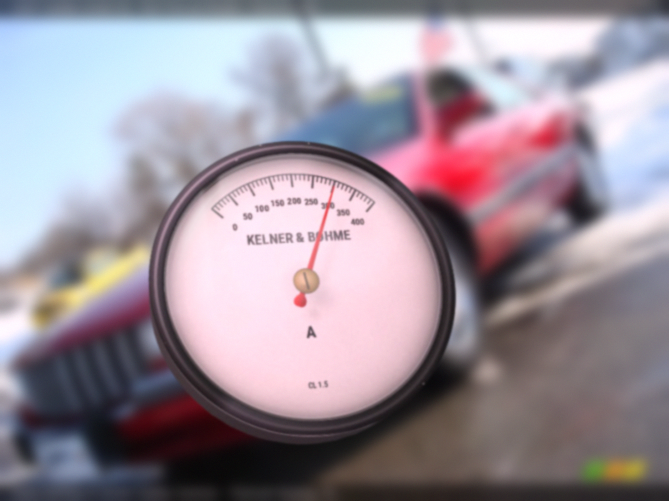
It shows 300 A
